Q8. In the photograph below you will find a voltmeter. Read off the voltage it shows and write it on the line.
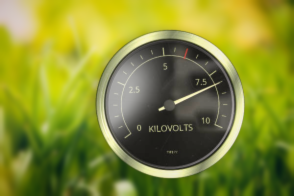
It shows 8 kV
